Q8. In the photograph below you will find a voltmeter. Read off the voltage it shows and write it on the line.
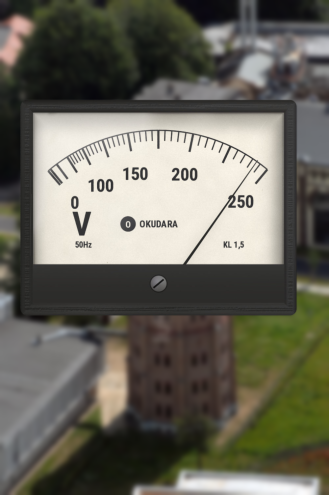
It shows 242.5 V
